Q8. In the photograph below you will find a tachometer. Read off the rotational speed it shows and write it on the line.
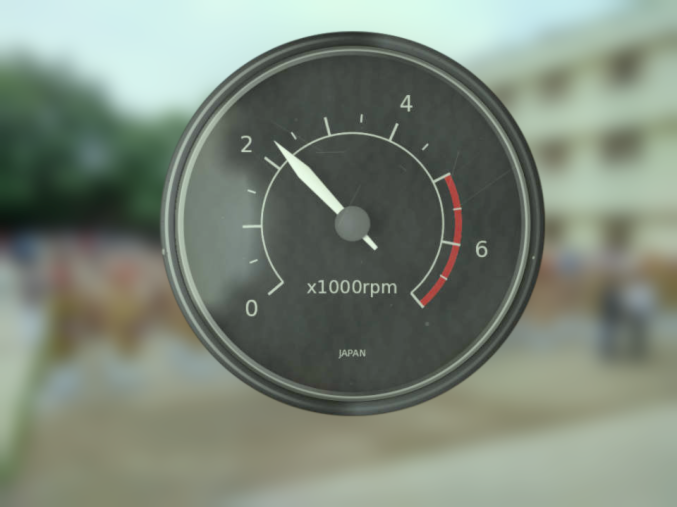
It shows 2250 rpm
